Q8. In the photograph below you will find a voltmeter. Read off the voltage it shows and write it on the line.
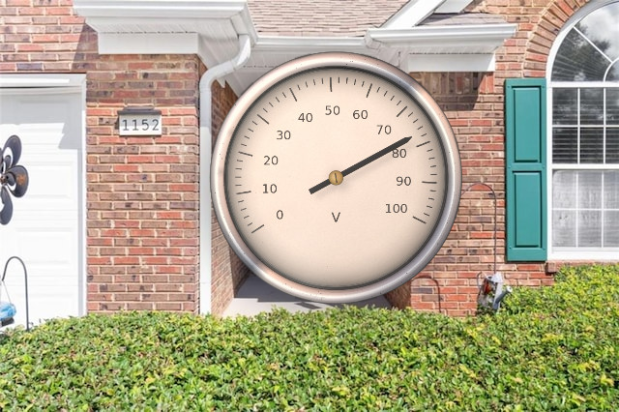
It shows 77 V
